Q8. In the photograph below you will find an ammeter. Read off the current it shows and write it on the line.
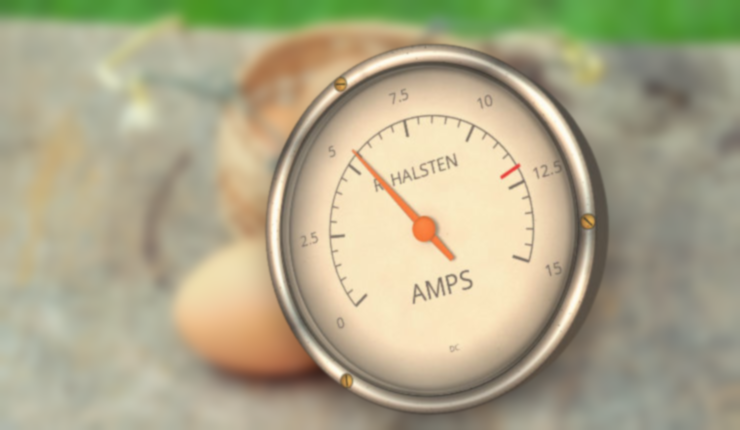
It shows 5.5 A
